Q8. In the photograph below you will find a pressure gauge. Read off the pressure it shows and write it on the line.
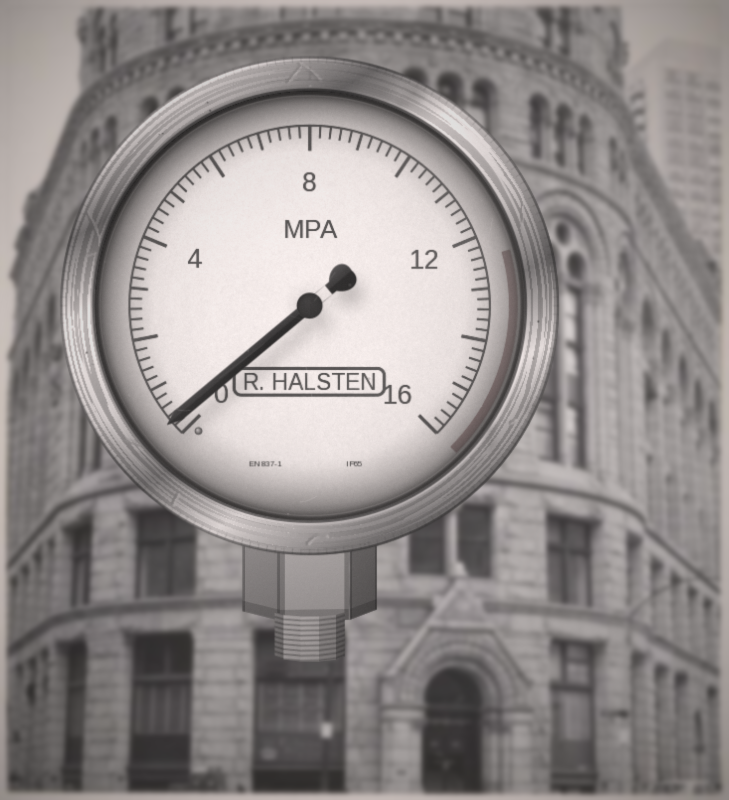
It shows 0.3 MPa
